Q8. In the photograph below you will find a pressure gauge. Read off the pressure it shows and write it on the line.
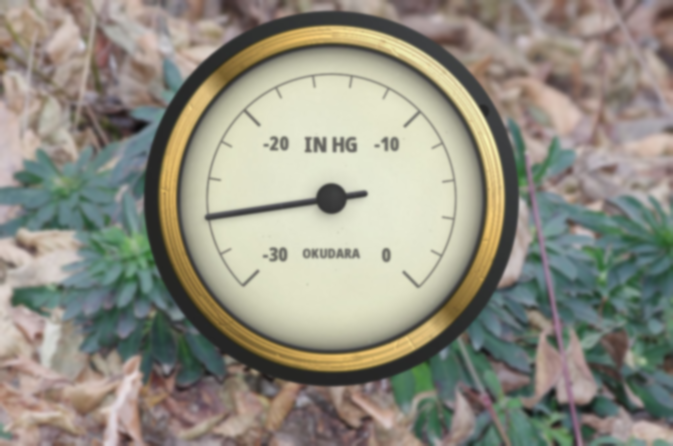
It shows -26 inHg
